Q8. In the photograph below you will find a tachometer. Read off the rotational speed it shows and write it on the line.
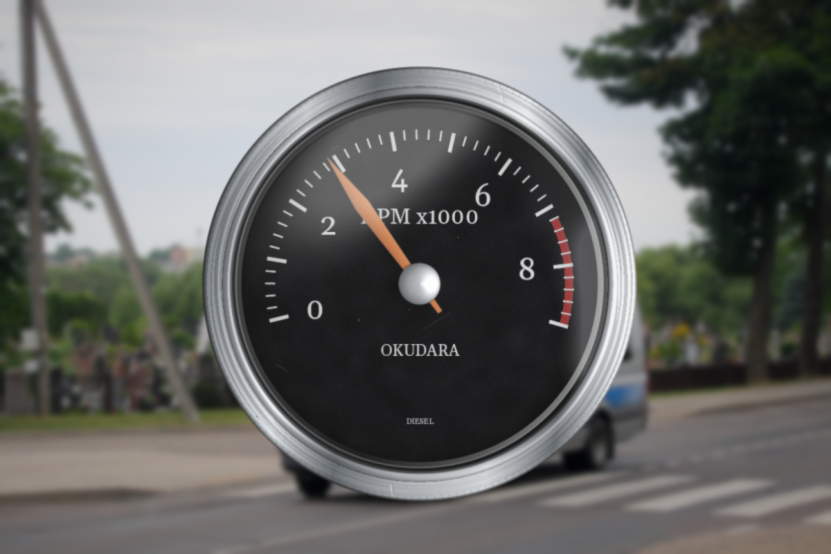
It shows 2900 rpm
